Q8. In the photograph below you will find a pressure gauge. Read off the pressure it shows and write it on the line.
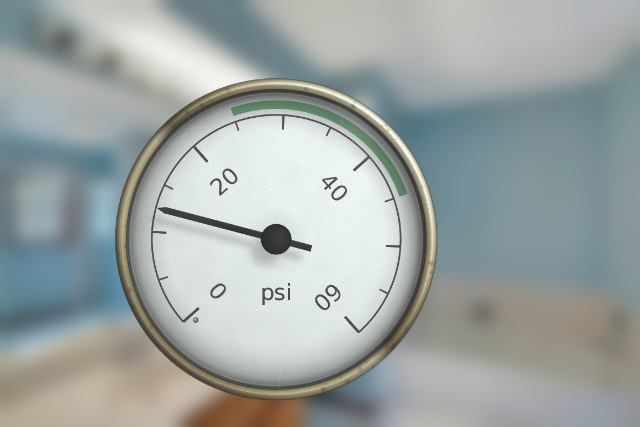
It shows 12.5 psi
